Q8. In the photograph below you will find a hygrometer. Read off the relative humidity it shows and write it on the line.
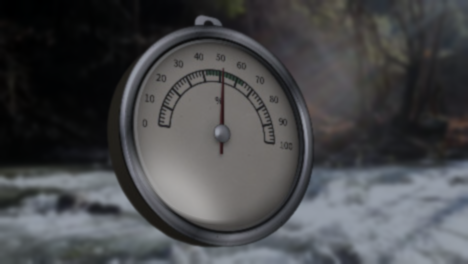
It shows 50 %
